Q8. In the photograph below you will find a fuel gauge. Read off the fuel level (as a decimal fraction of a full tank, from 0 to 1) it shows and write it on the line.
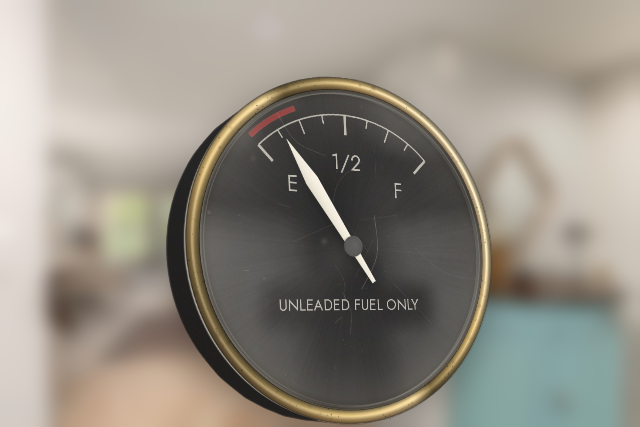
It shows 0.125
